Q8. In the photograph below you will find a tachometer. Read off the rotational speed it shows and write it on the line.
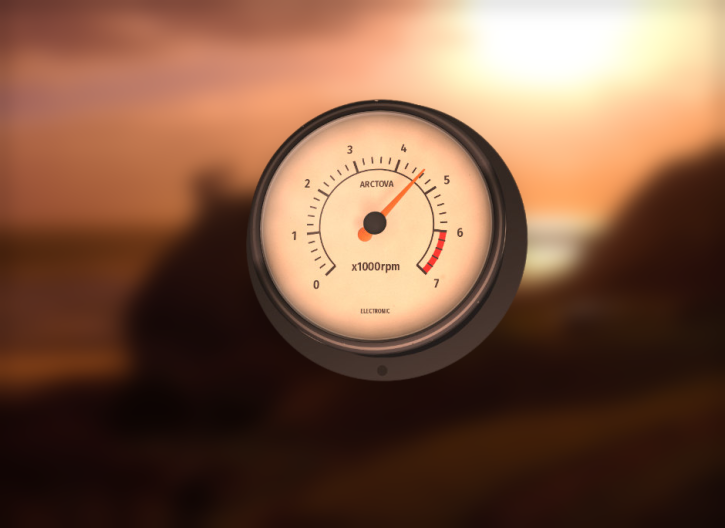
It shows 4600 rpm
